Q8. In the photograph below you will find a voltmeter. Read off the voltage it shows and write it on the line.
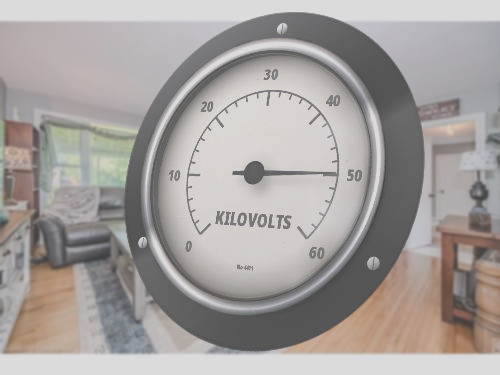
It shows 50 kV
